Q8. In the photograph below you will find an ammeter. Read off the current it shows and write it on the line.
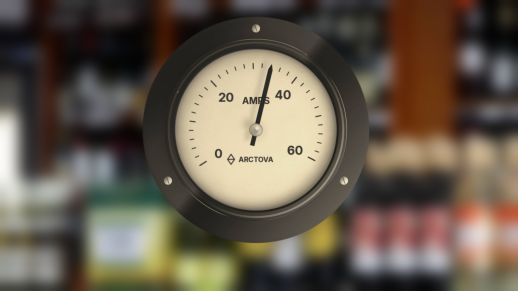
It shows 34 A
